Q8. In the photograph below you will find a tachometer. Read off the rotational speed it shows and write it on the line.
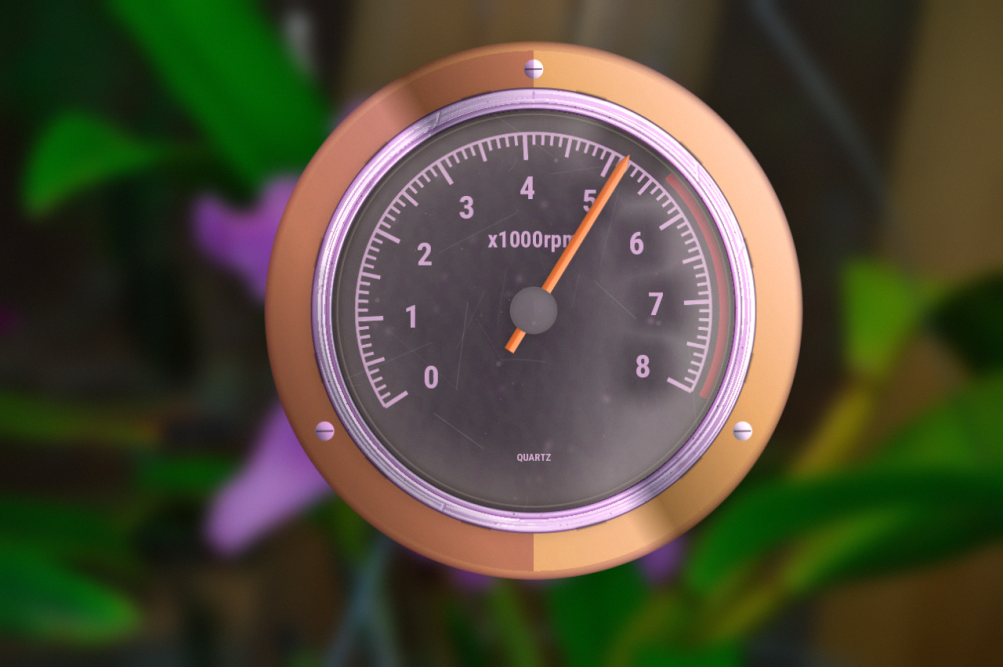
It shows 5150 rpm
